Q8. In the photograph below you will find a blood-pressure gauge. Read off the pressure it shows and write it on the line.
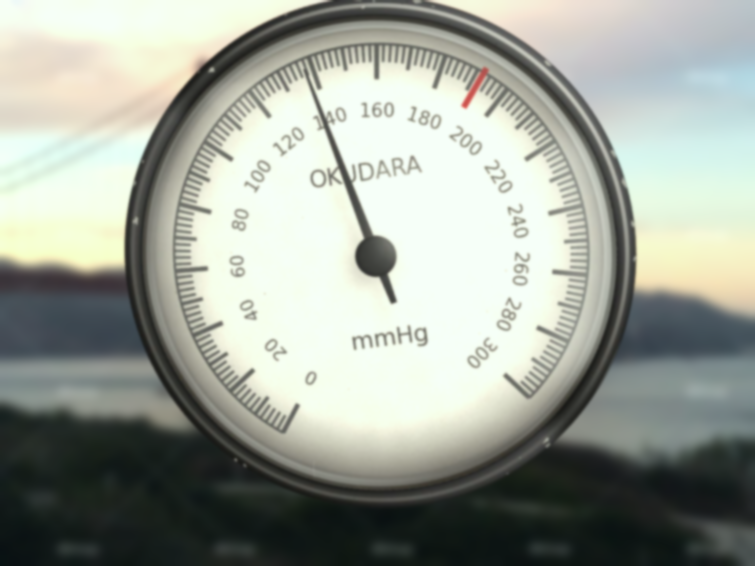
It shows 138 mmHg
